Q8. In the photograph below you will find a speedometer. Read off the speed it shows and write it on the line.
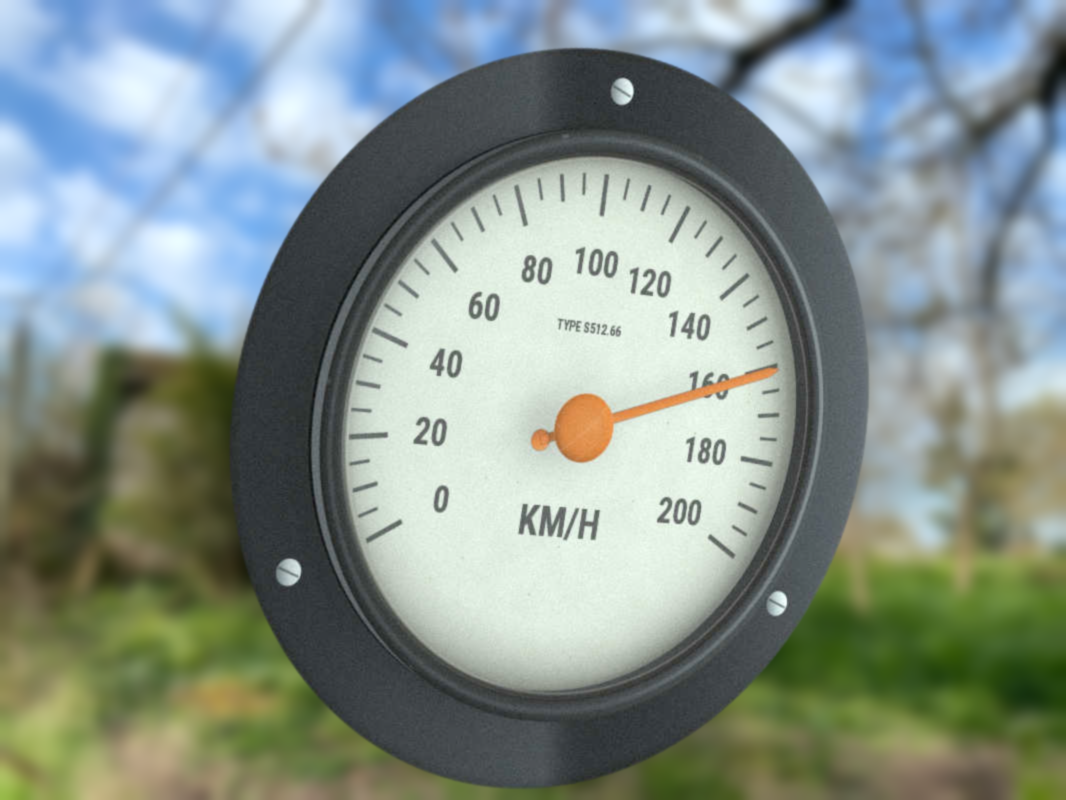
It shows 160 km/h
